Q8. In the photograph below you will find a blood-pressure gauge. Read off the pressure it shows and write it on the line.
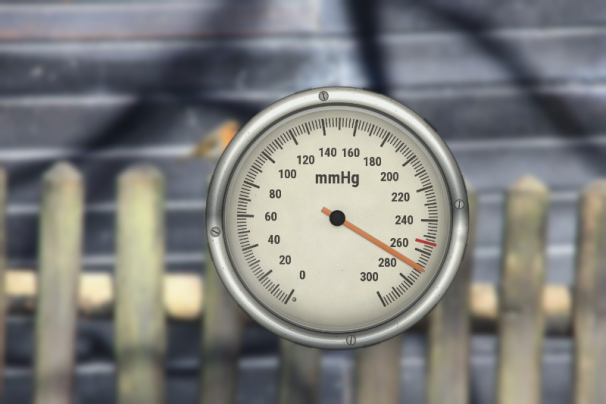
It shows 270 mmHg
